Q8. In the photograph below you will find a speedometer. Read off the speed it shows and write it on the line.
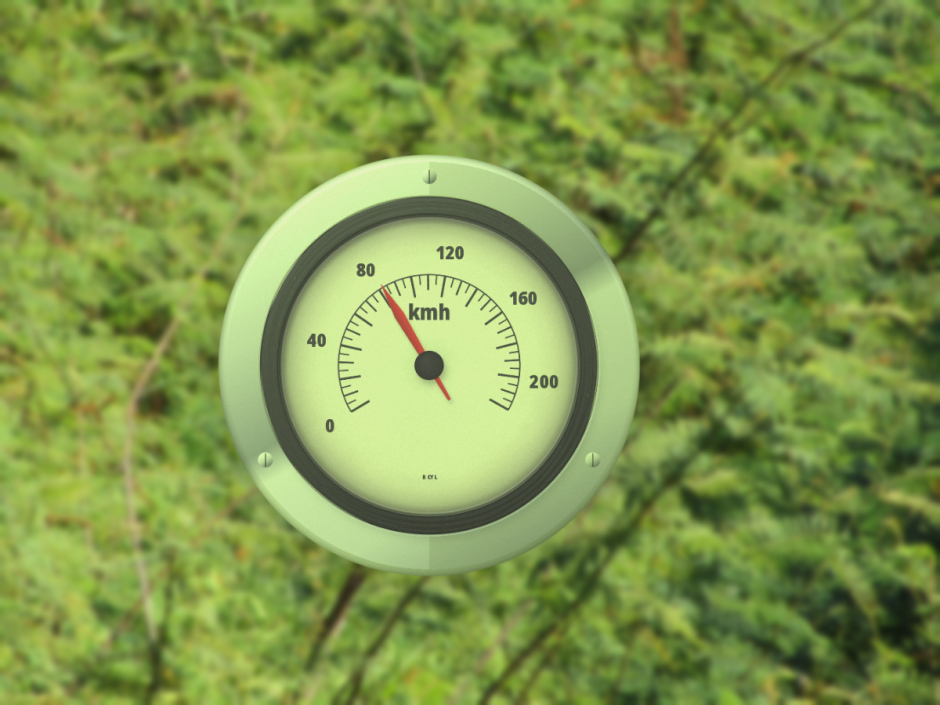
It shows 82.5 km/h
